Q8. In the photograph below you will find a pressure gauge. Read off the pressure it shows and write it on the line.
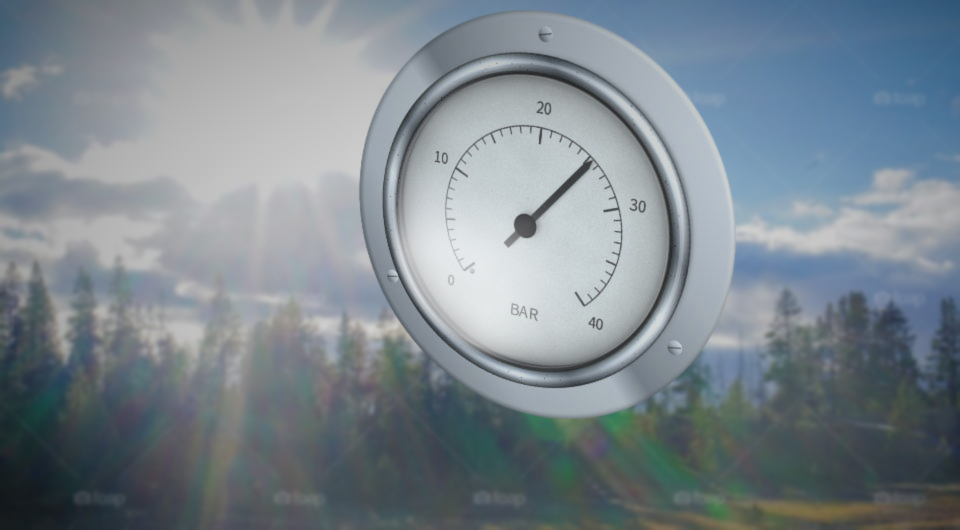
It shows 25.5 bar
